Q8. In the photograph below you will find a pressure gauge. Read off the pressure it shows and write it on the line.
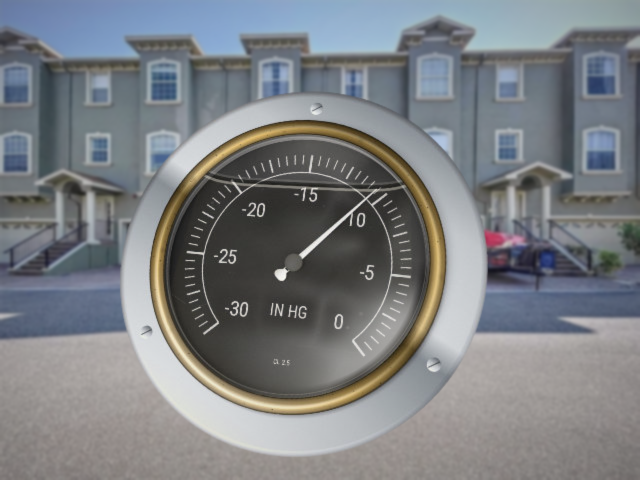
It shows -10.5 inHg
